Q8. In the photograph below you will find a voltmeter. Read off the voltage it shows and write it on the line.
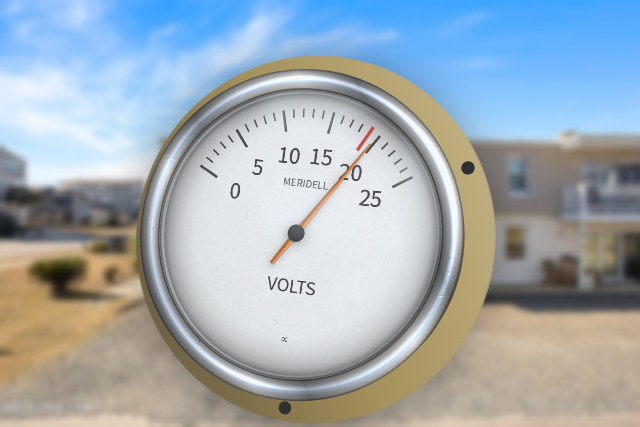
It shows 20 V
